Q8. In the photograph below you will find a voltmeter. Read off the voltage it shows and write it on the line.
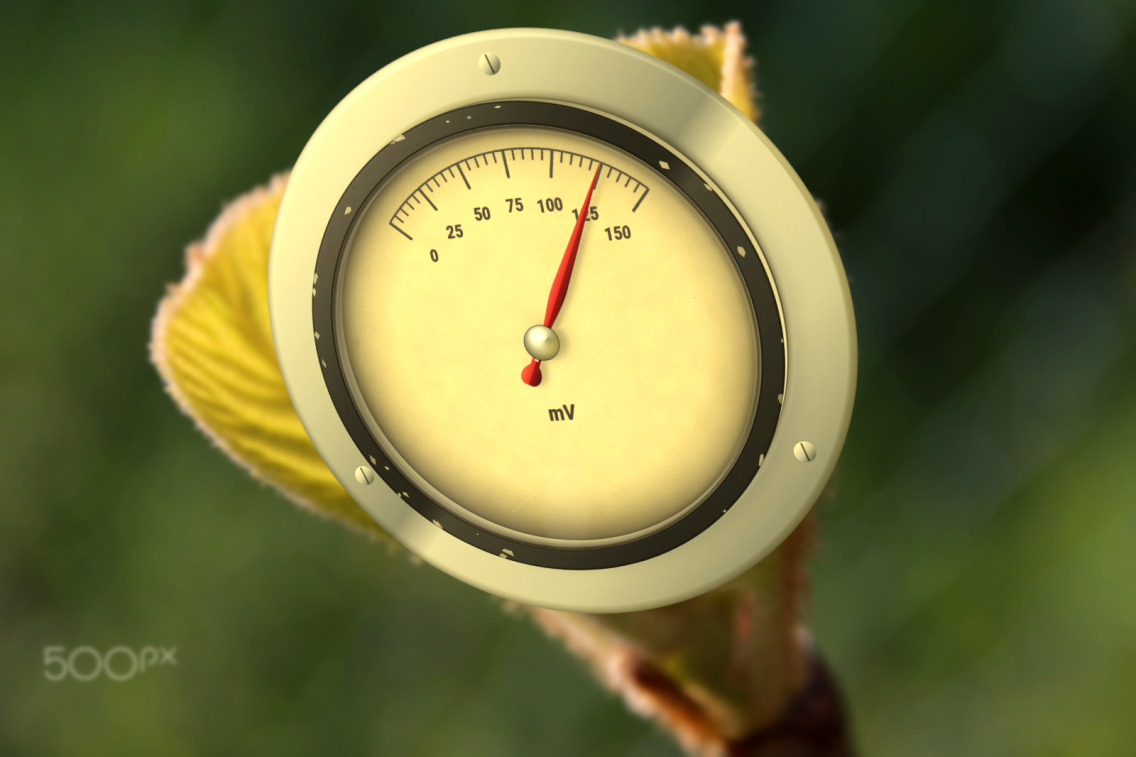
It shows 125 mV
